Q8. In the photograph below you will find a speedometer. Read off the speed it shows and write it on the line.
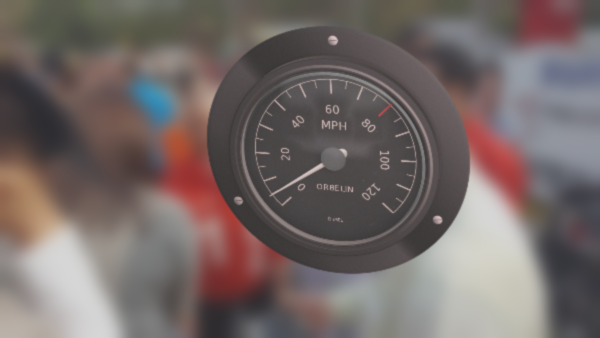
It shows 5 mph
